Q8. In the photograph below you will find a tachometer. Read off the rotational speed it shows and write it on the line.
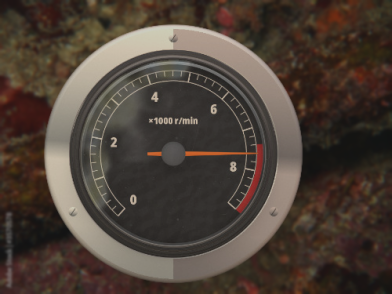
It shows 7600 rpm
